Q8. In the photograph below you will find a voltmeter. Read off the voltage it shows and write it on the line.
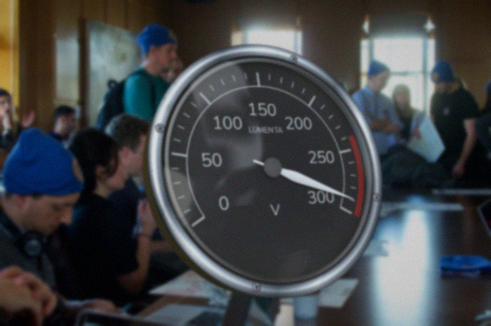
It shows 290 V
